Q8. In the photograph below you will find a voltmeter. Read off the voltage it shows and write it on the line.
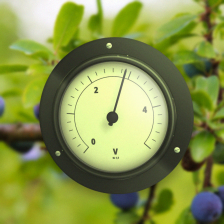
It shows 2.9 V
